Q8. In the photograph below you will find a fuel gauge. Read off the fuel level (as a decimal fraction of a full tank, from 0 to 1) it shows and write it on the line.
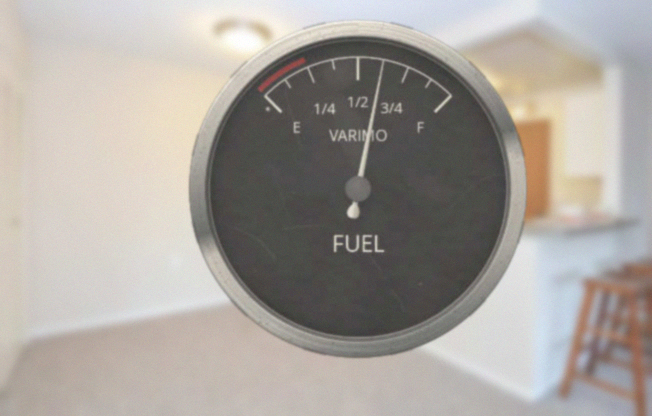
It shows 0.625
